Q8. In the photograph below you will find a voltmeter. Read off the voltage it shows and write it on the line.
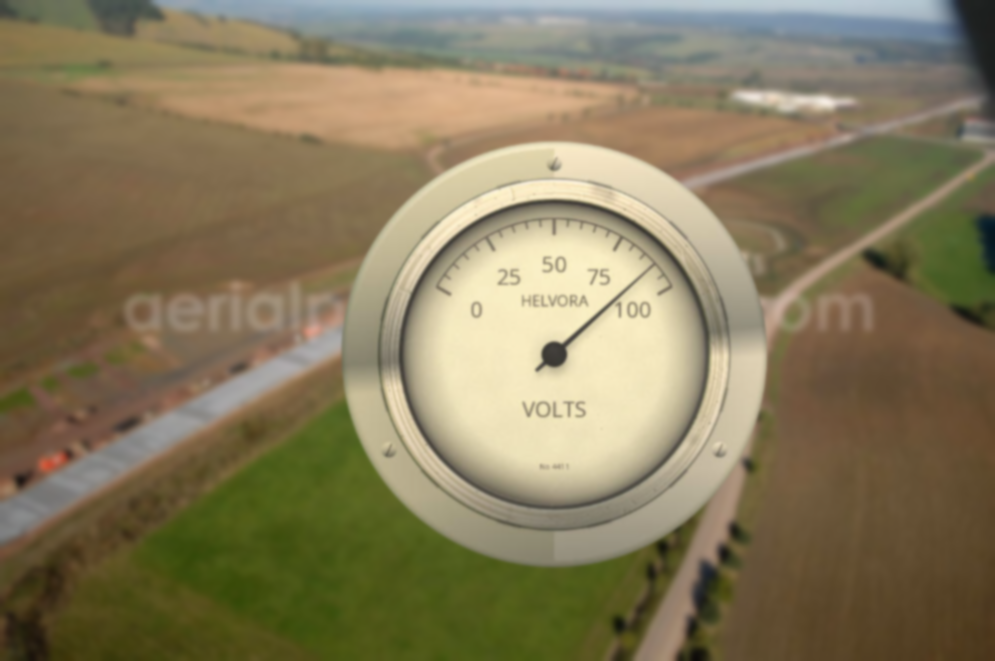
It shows 90 V
